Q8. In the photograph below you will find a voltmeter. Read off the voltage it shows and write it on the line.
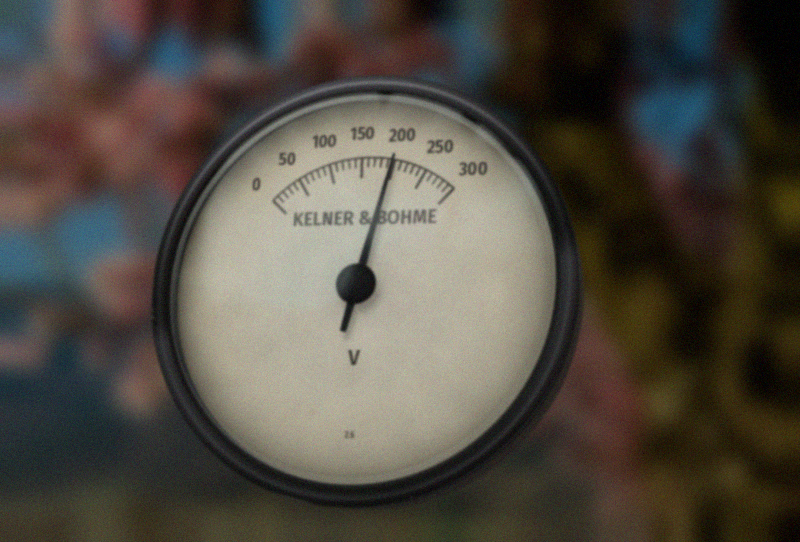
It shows 200 V
